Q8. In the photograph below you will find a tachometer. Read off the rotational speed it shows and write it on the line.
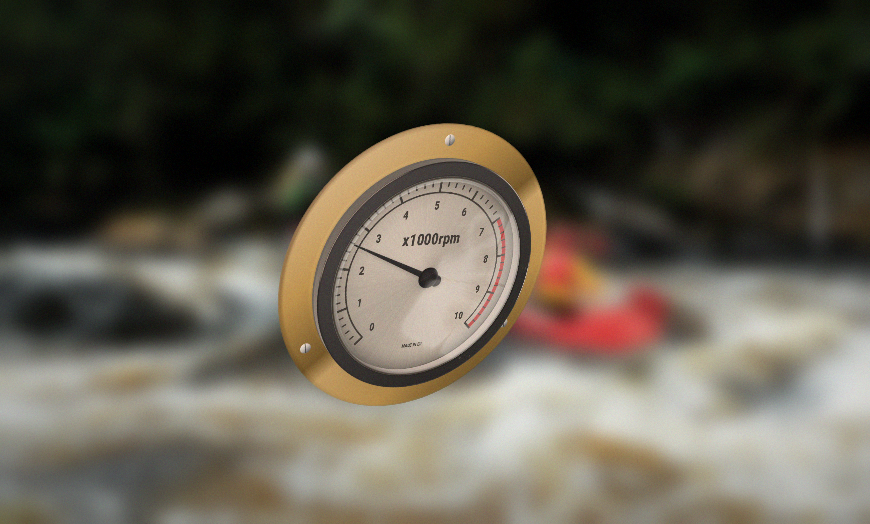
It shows 2600 rpm
